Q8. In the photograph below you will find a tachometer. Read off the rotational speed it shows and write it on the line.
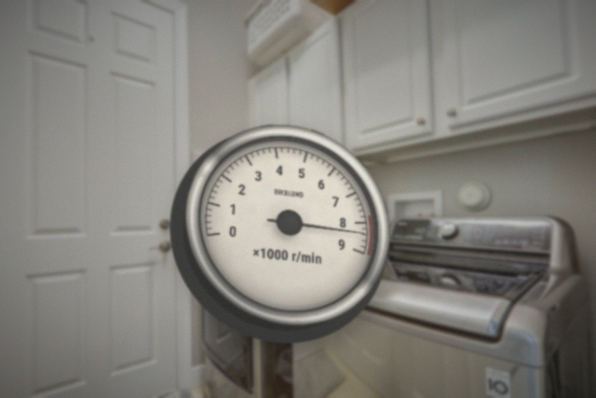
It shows 8400 rpm
